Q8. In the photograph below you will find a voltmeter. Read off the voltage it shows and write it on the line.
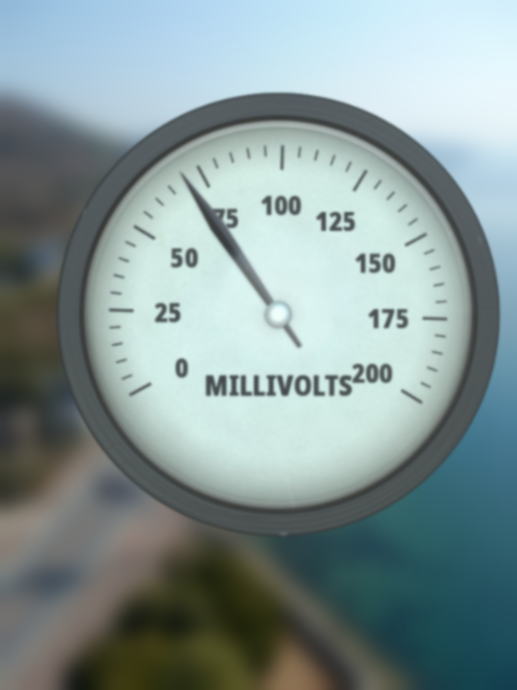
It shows 70 mV
